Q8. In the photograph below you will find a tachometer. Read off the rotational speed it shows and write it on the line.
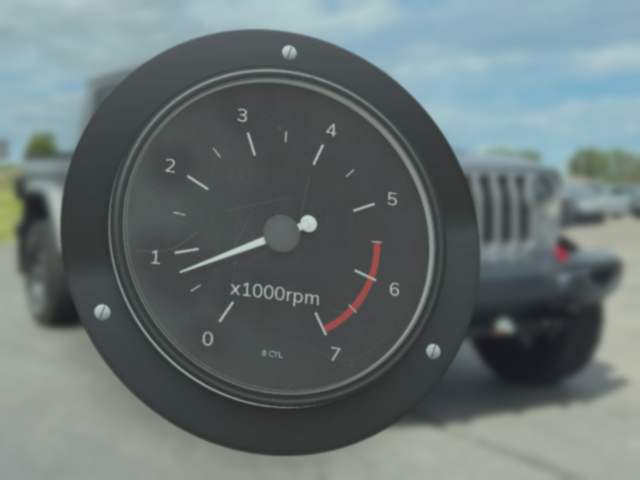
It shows 750 rpm
